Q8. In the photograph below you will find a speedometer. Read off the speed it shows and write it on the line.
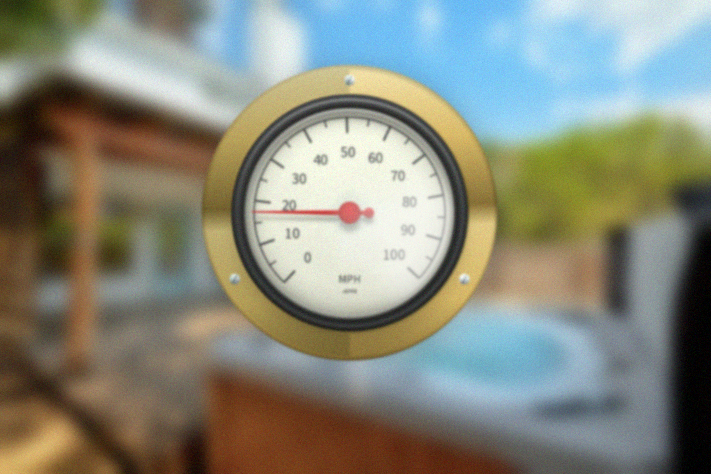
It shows 17.5 mph
